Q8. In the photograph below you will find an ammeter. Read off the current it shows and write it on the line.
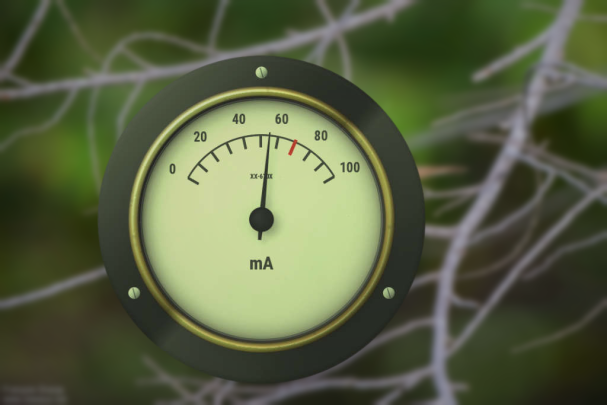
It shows 55 mA
